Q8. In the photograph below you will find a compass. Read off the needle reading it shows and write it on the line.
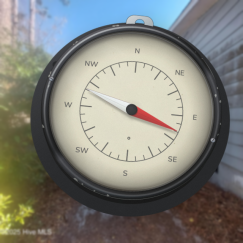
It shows 110 °
